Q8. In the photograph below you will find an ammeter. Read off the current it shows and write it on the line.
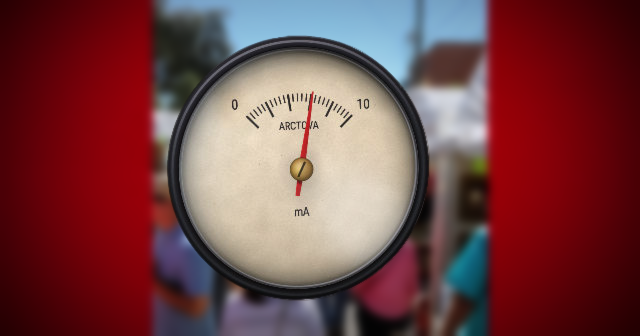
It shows 6 mA
